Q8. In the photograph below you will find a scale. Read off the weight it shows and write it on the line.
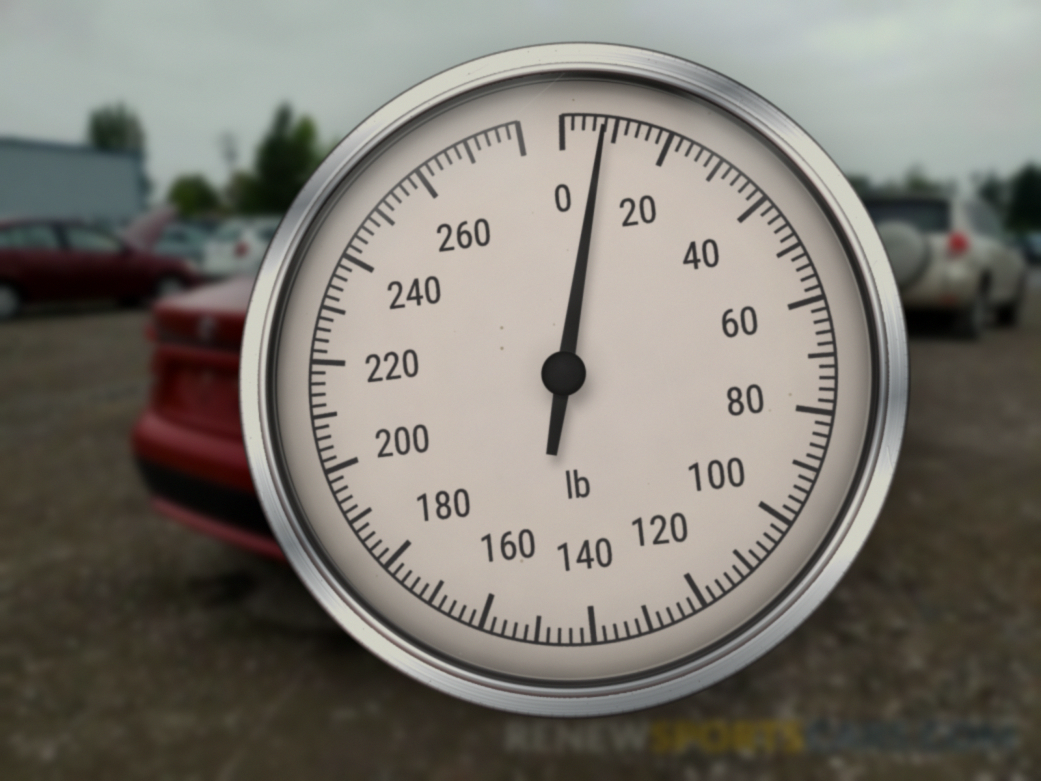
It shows 8 lb
